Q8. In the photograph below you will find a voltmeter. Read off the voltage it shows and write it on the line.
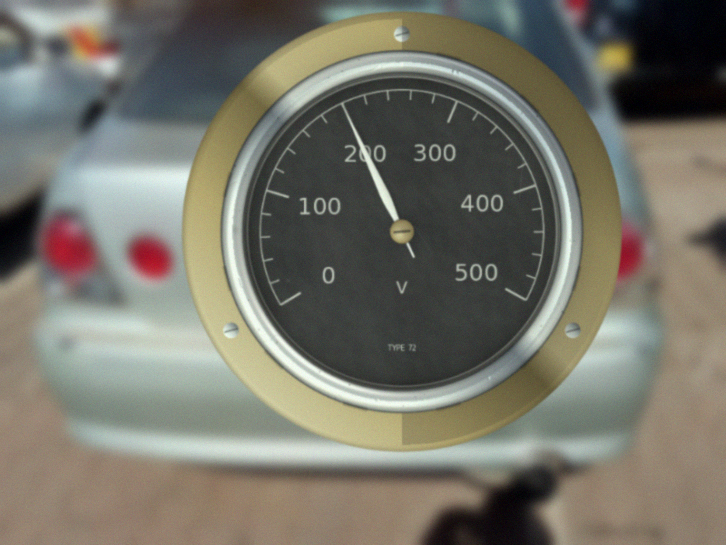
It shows 200 V
